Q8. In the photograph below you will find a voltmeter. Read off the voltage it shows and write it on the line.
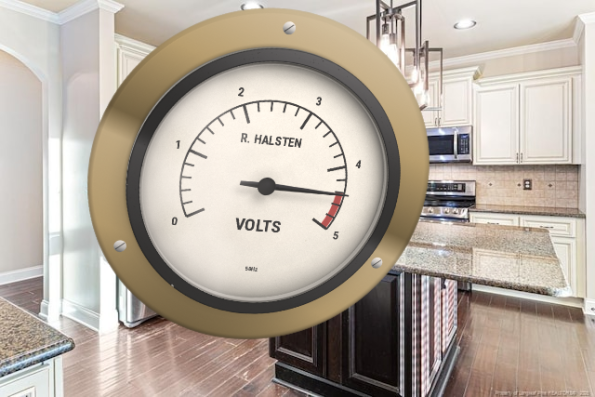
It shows 4.4 V
